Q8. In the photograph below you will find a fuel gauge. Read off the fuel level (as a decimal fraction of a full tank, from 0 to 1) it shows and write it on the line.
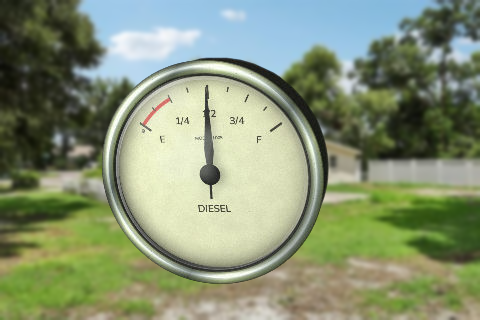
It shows 0.5
